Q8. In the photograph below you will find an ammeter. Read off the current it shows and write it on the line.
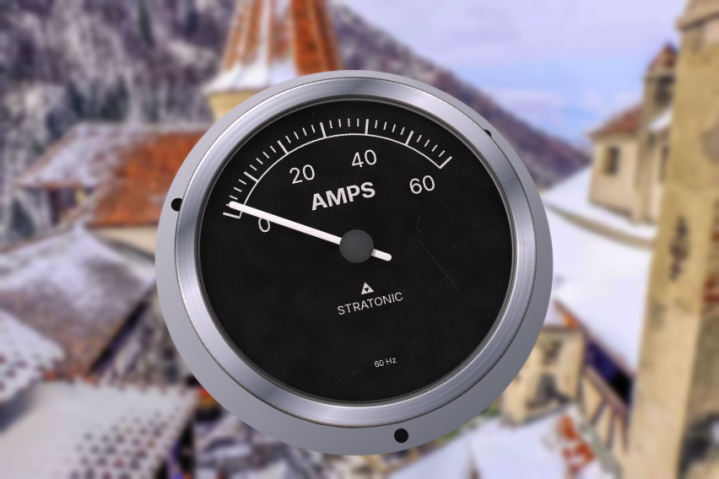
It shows 2 A
